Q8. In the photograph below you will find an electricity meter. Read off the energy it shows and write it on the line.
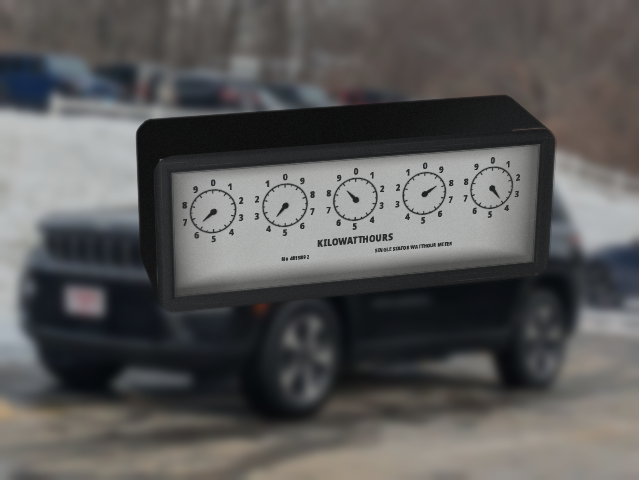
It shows 63884 kWh
